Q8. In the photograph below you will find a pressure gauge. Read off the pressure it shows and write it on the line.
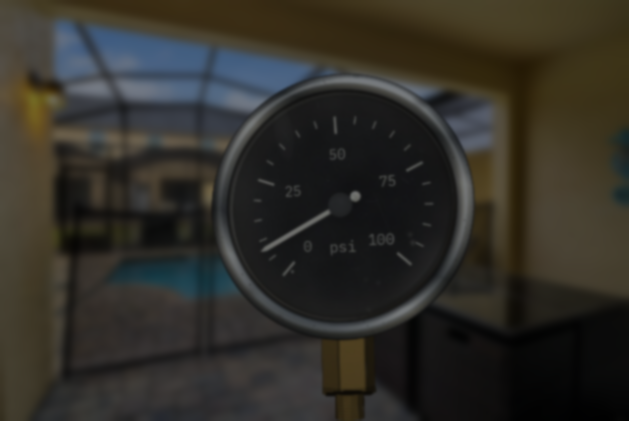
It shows 7.5 psi
